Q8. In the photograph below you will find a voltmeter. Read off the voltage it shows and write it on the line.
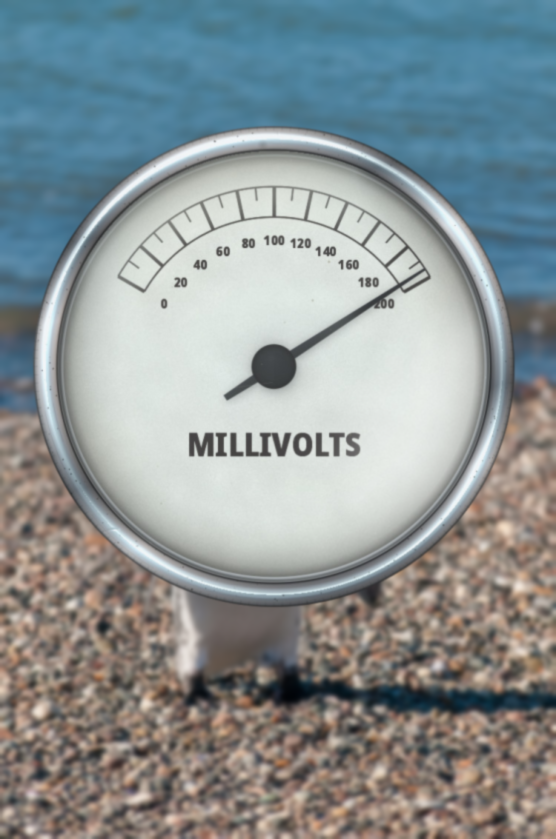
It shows 195 mV
